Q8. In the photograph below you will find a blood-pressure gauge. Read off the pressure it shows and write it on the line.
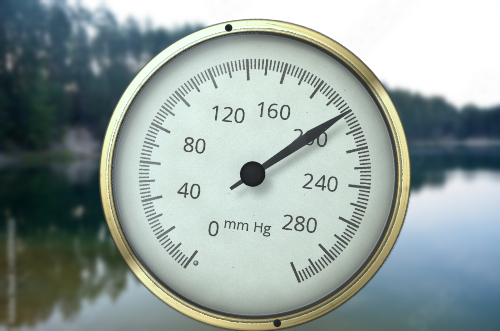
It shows 200 mmHg
